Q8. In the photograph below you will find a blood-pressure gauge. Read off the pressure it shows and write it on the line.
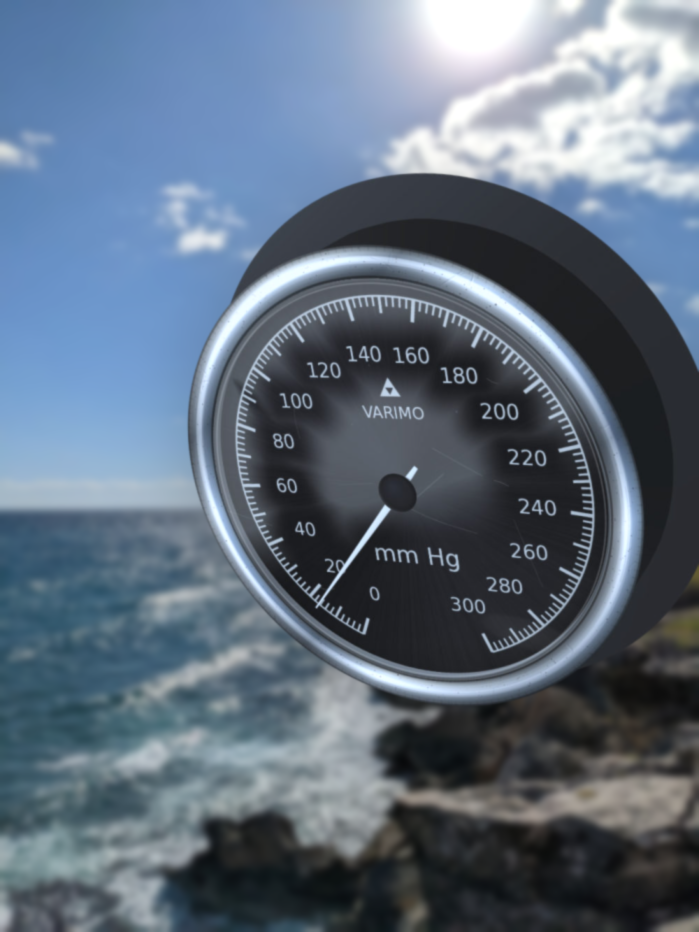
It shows 16 mmHg
